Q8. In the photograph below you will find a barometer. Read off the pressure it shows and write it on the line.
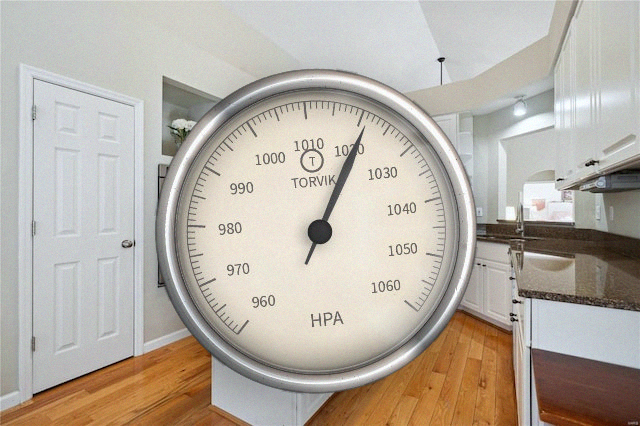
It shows 1021 hPa
